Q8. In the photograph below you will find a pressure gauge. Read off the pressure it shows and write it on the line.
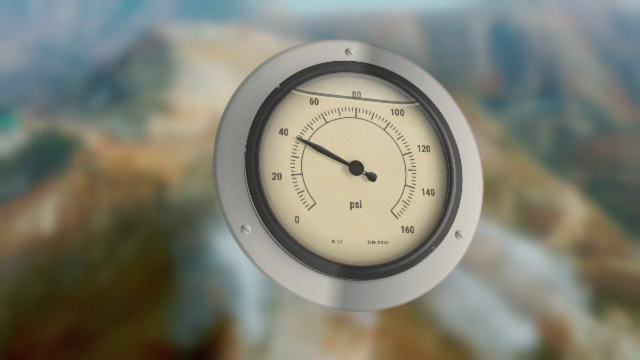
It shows 40 psi
